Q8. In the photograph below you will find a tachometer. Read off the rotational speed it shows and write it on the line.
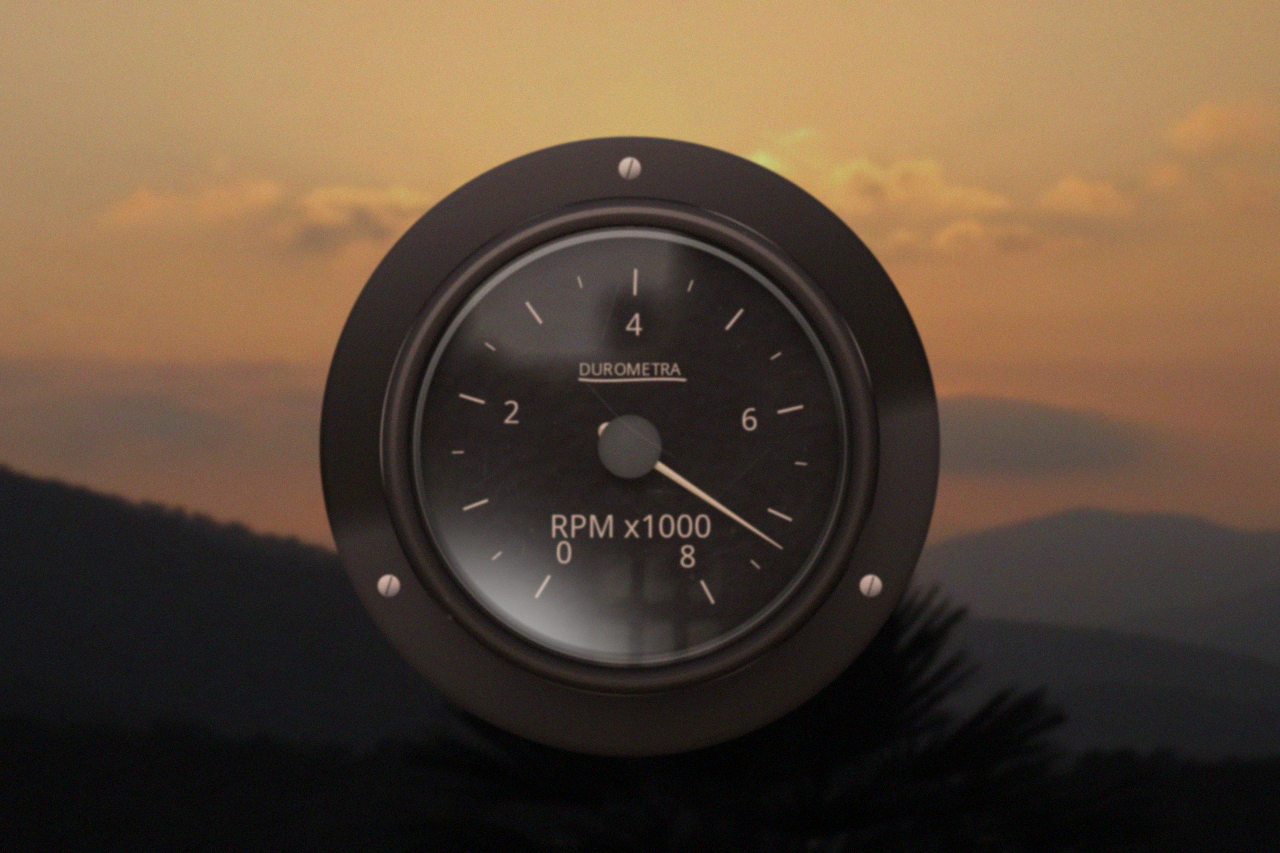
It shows 7250 rpm
